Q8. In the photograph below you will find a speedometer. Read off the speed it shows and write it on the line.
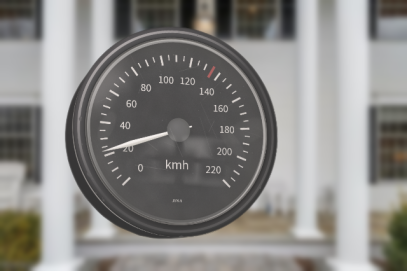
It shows 22.5 km/h
